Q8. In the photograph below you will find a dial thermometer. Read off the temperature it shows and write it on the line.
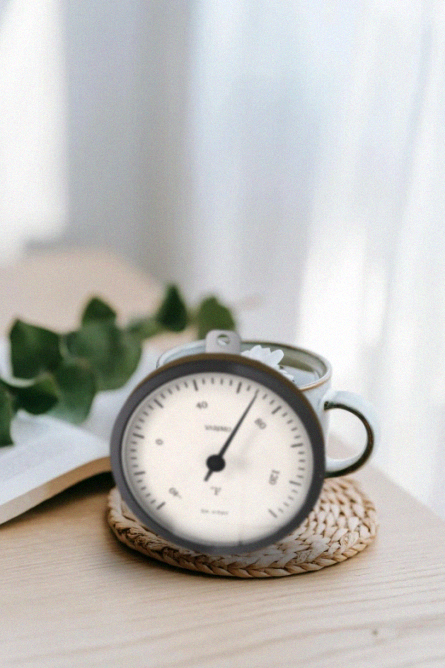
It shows 68 °F
